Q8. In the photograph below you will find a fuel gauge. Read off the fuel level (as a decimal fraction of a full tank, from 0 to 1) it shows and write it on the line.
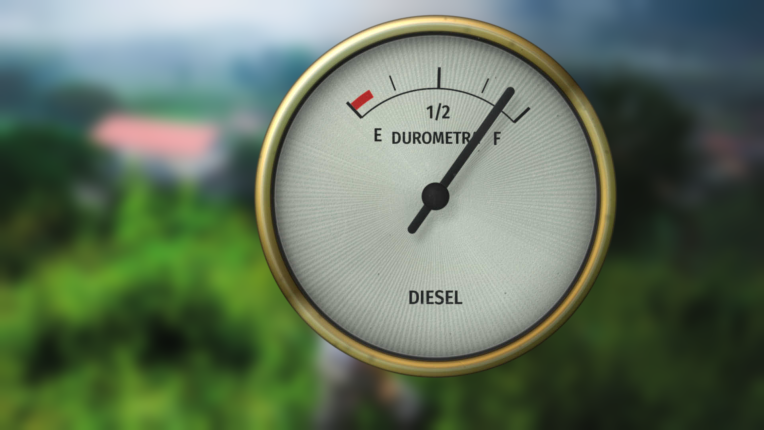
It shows 0.875
